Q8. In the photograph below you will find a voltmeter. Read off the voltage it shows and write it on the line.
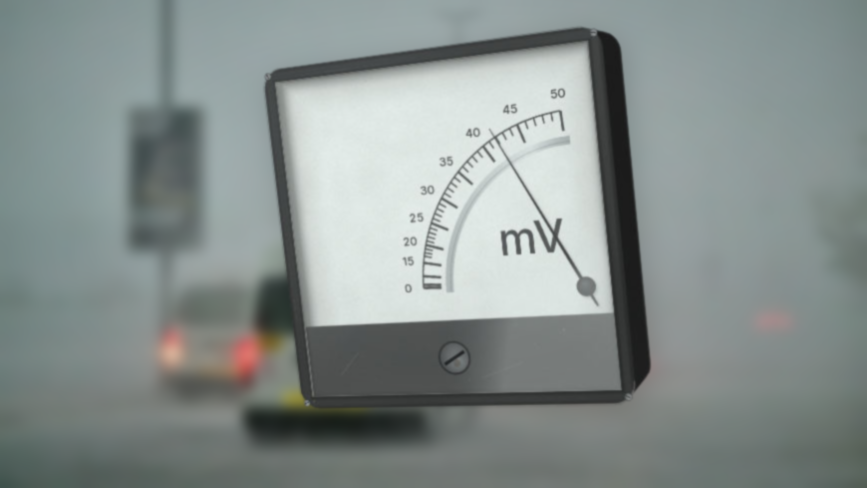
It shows 42 mV
